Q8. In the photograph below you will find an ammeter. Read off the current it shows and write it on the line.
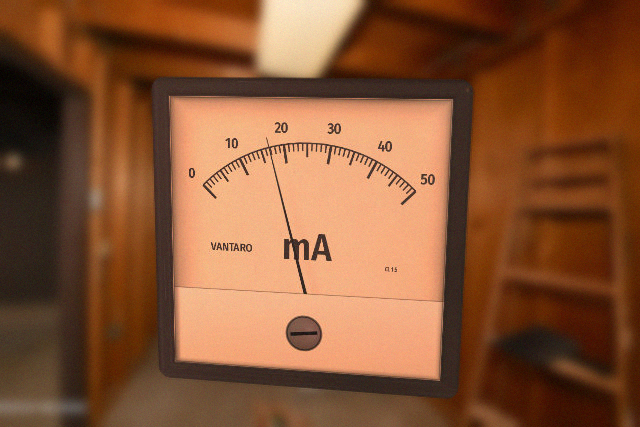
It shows 17 mA
